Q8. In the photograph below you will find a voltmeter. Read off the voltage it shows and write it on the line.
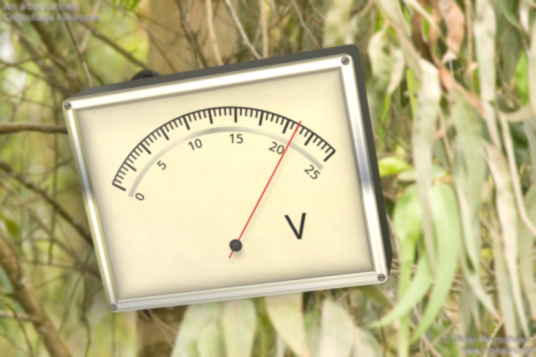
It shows 21 V
